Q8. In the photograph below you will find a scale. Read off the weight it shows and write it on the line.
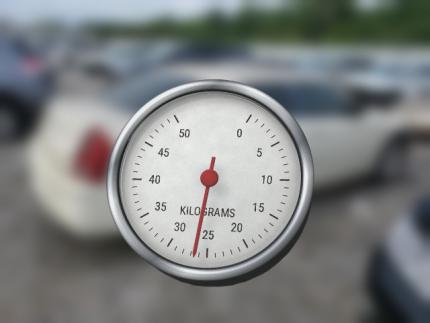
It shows 26.5 kg
